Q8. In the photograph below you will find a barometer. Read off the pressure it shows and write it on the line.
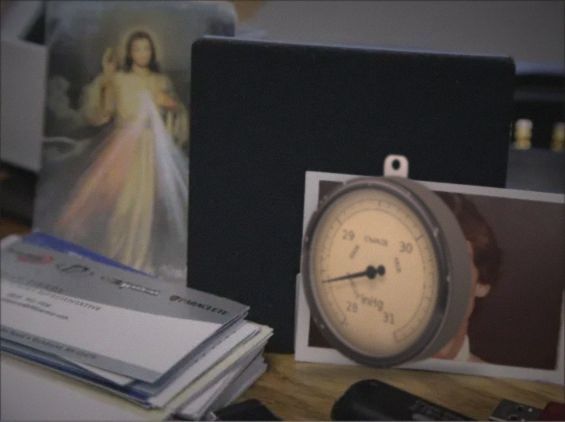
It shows 28.4 inHg
